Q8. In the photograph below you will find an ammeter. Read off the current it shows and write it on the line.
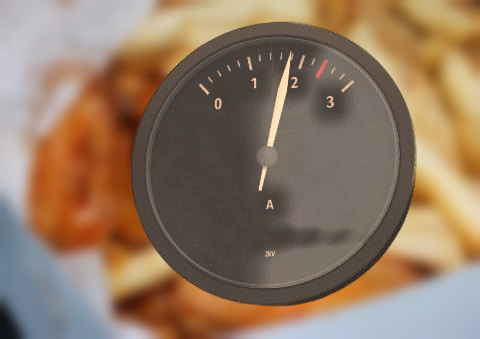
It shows 1.8 A
